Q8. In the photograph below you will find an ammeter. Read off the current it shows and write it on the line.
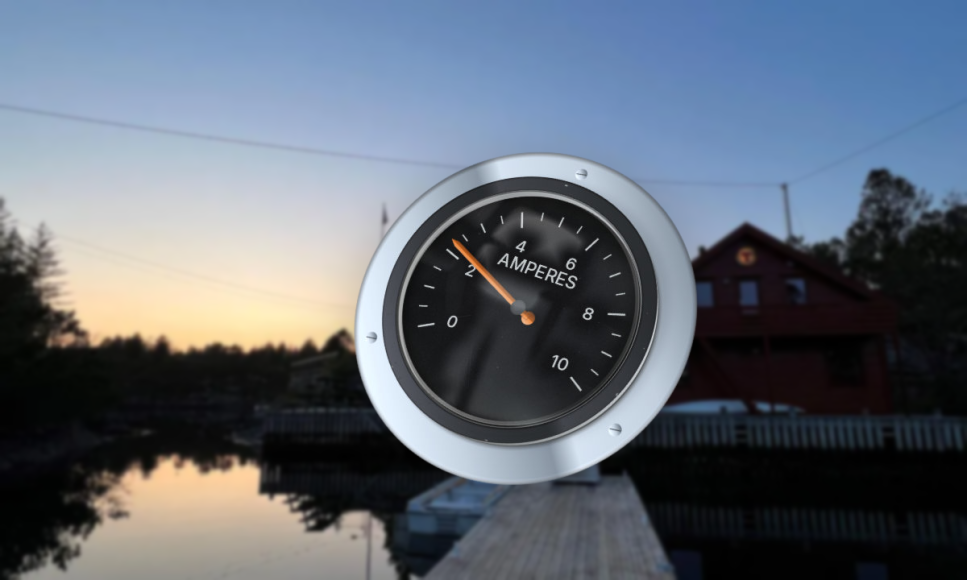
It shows 2.25 A
